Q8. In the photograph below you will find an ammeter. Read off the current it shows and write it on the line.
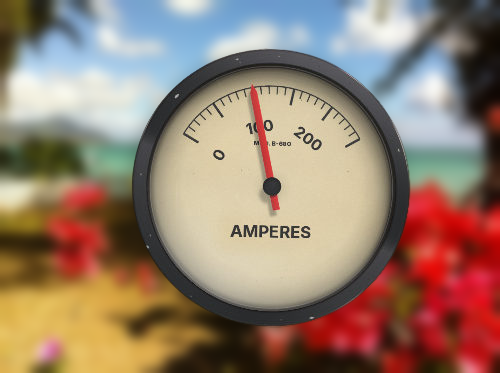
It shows 100 A
